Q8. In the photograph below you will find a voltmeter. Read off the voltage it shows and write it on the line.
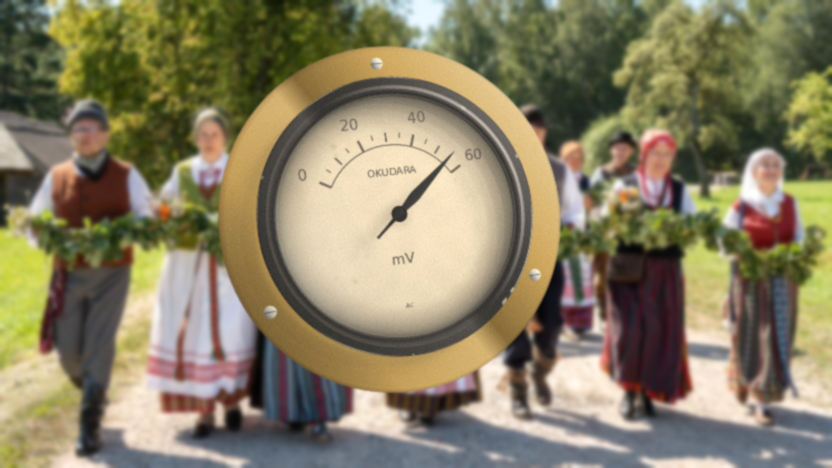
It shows 55 mV
